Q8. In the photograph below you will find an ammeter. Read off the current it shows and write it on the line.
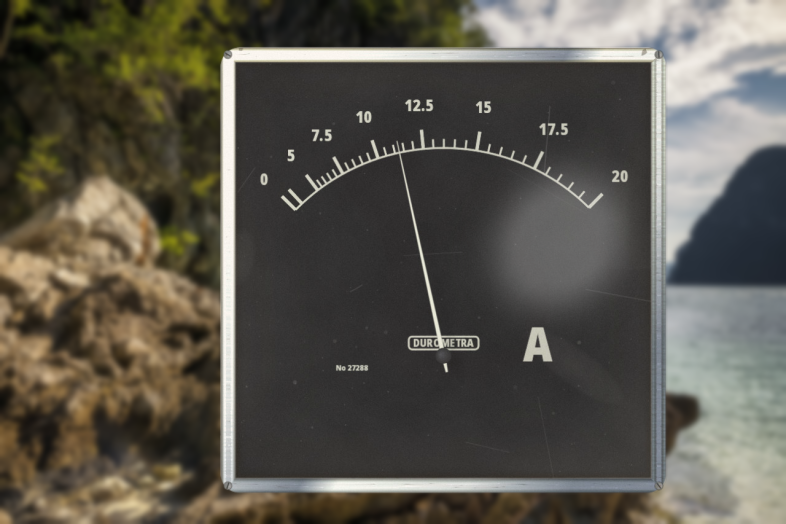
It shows 11.25 A
